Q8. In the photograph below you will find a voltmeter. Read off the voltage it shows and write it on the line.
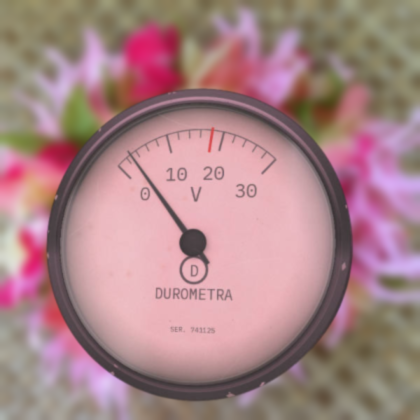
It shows 3 V
